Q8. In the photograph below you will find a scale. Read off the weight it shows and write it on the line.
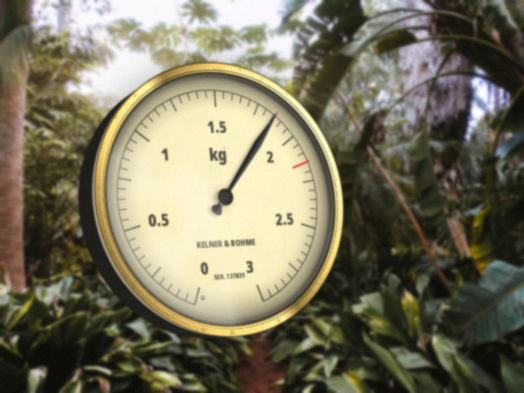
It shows 1.85 kg
